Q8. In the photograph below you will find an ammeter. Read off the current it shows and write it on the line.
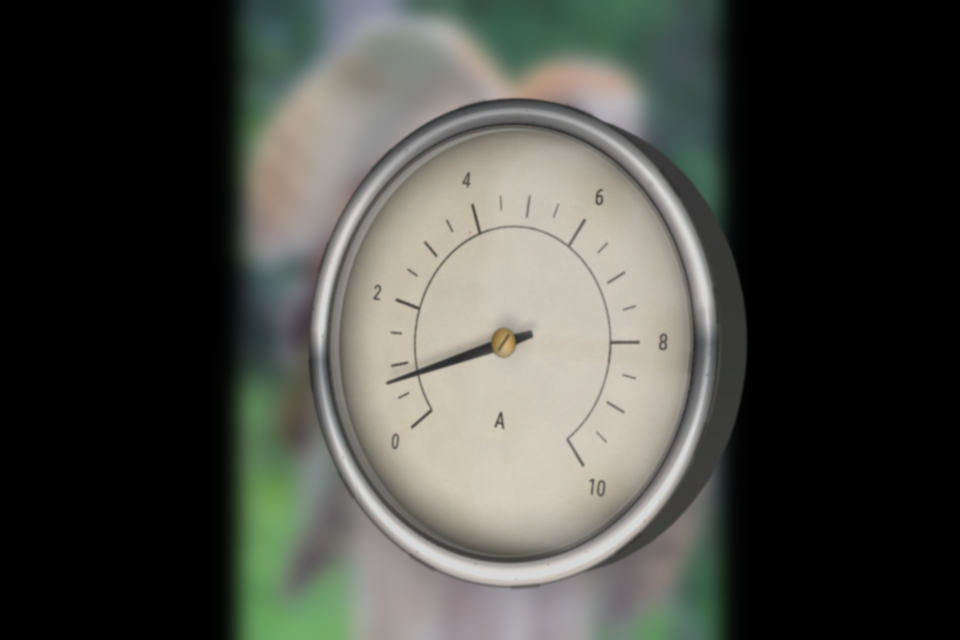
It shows 0.75 A
